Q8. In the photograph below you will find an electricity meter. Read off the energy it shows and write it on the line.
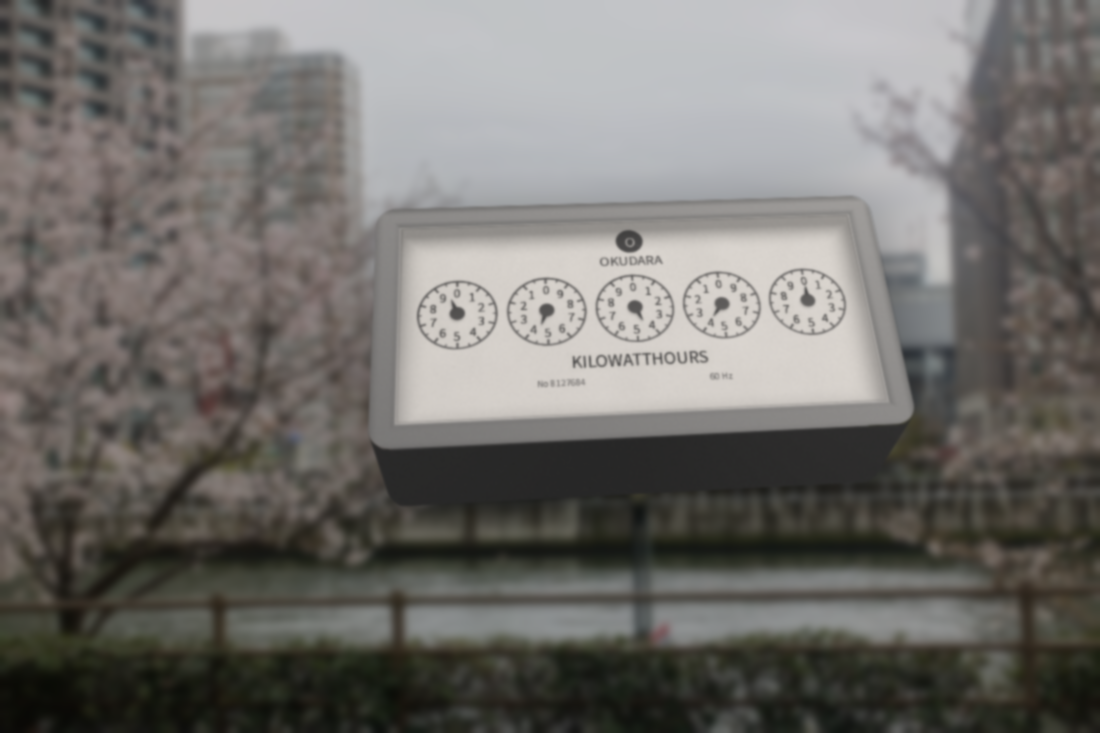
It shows 94440 kWh
